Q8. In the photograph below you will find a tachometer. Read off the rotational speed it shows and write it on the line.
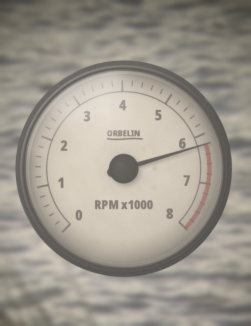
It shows 6200 rpm
